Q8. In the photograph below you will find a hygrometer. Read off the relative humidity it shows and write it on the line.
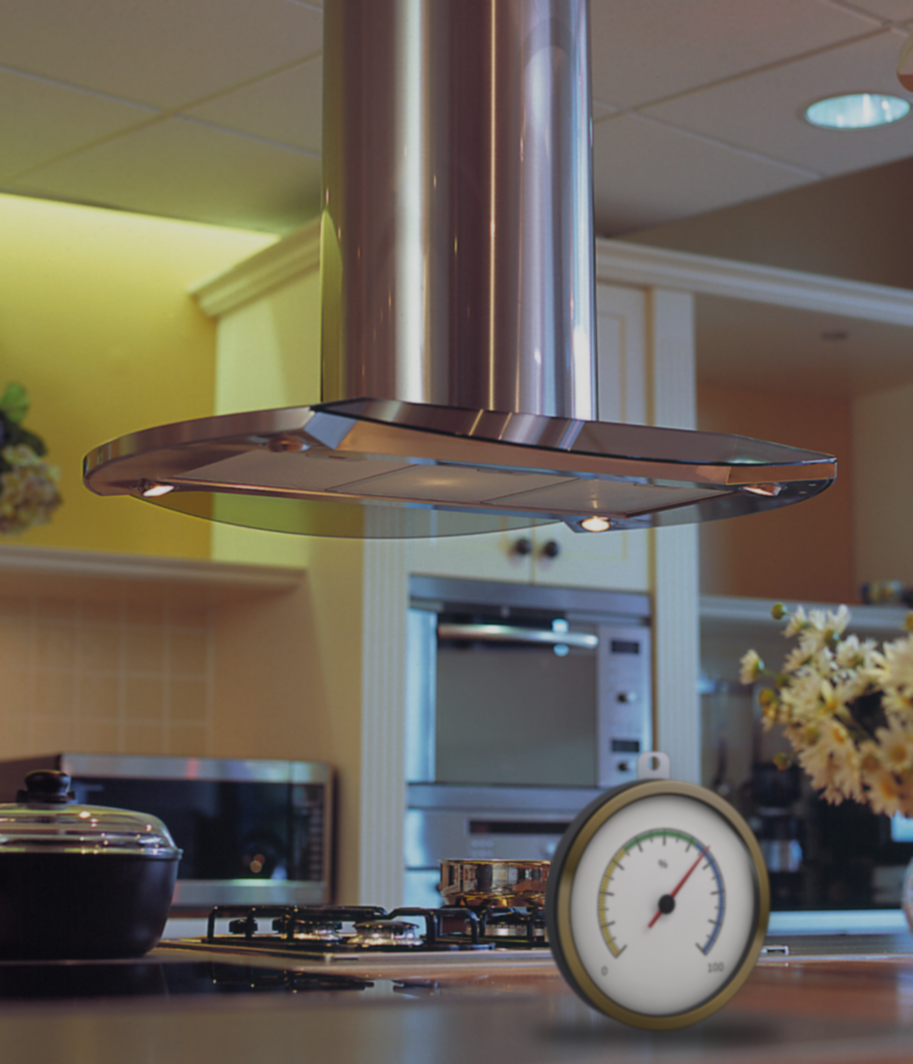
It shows 65 %
